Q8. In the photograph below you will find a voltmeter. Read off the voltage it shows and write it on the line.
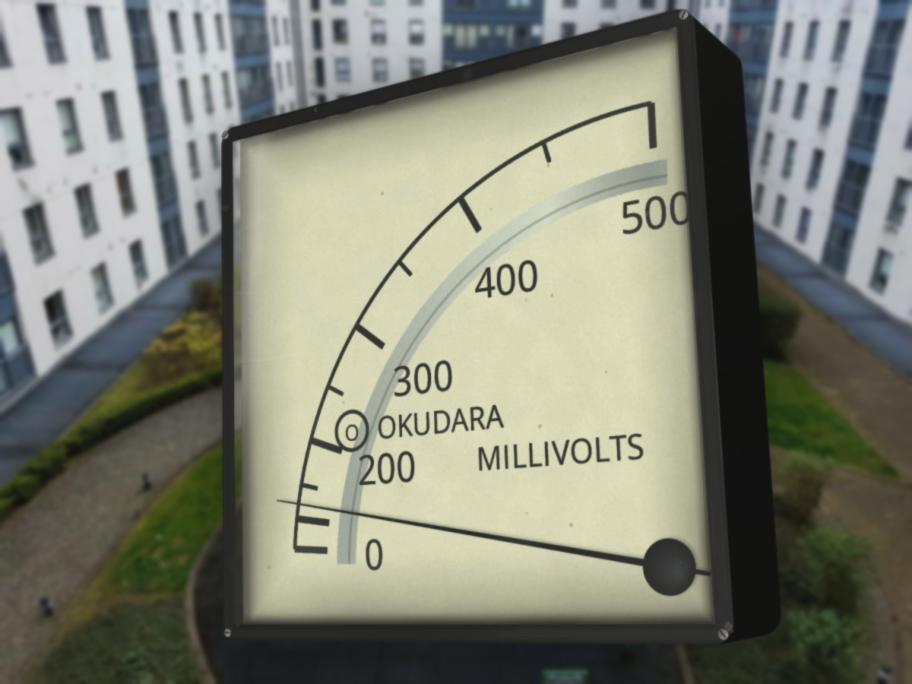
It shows 125 mV
